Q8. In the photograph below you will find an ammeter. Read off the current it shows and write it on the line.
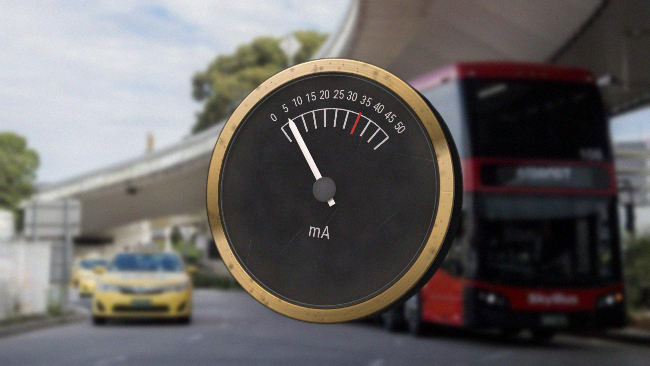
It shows 5 mA
